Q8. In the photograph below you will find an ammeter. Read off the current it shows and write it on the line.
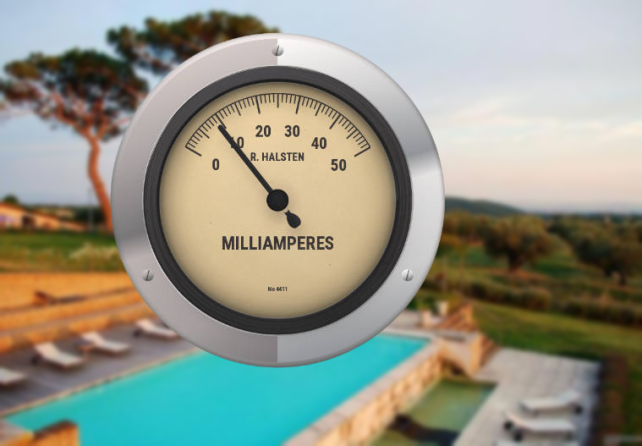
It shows 9 mA
